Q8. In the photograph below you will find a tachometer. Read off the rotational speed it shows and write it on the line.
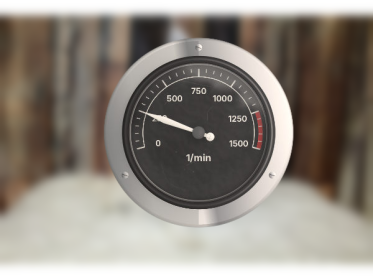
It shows 250 rpm
